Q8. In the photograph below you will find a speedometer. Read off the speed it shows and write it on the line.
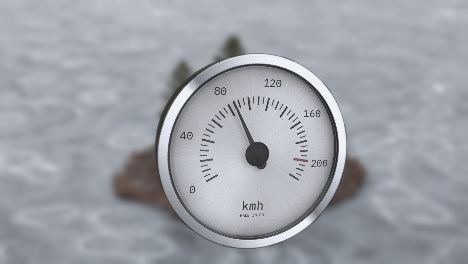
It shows 85 km/h
